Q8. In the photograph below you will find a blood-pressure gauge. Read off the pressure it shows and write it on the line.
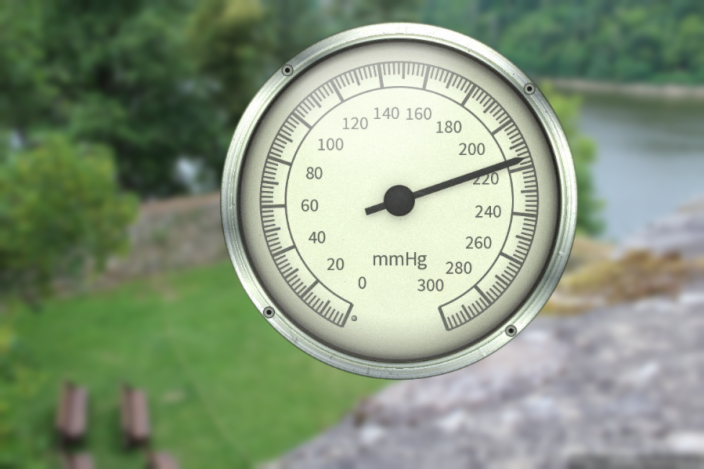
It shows 216 mmHg
